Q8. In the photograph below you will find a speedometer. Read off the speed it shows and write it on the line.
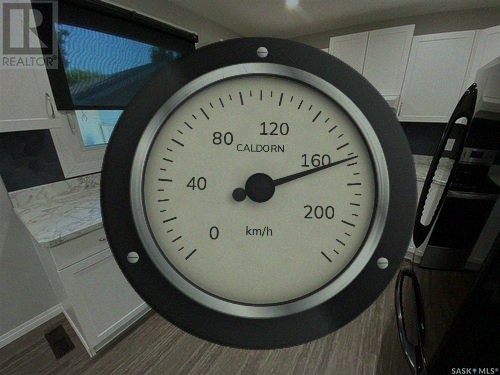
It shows 167.5 km/h
